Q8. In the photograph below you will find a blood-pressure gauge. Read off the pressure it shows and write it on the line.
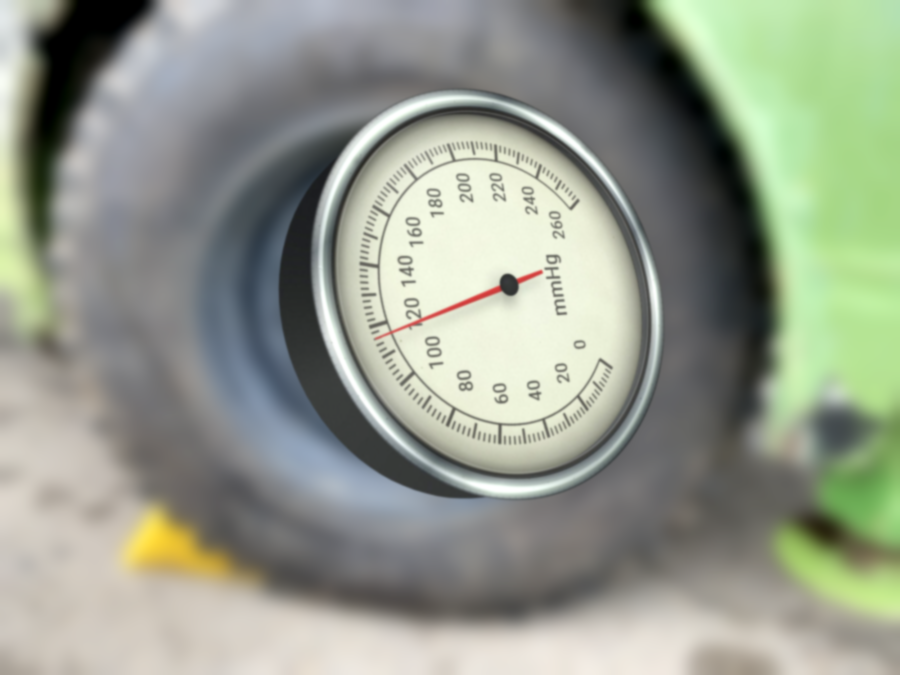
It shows 116 mmHg
